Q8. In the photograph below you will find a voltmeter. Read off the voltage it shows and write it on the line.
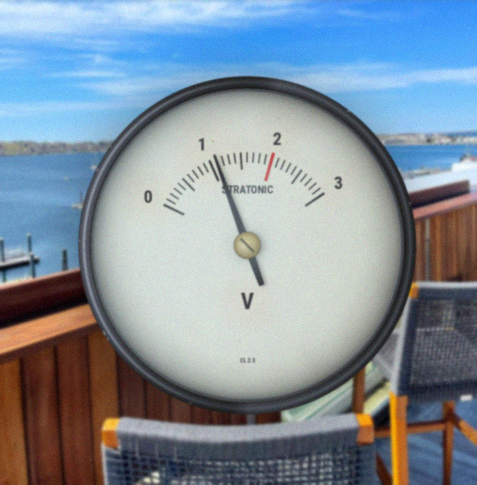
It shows 1.1 V
